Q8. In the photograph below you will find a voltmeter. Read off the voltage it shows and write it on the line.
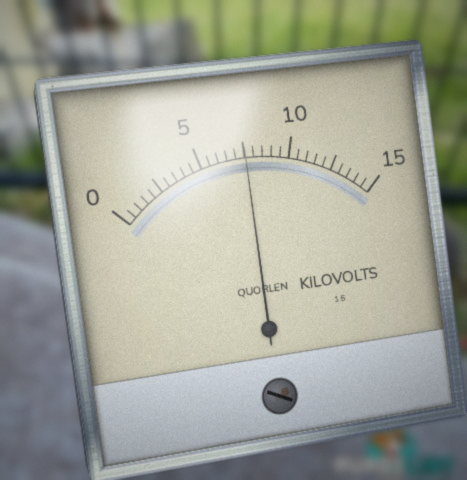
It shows 7.5 kV
